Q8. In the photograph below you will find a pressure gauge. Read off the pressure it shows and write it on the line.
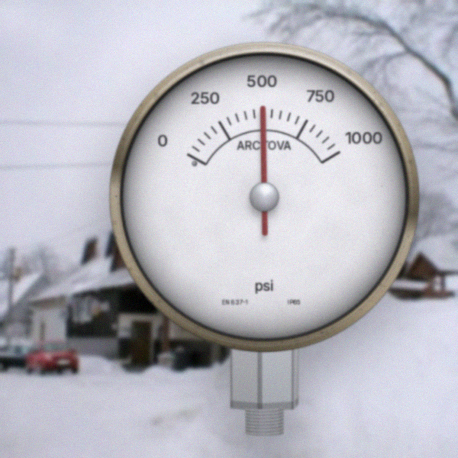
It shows 500 psi
